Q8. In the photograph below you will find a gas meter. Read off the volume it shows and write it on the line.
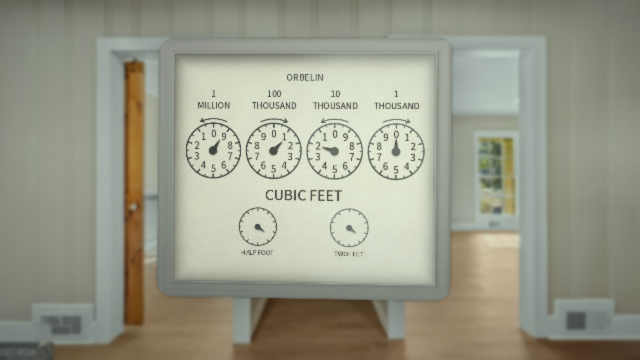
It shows 912000 ft³
